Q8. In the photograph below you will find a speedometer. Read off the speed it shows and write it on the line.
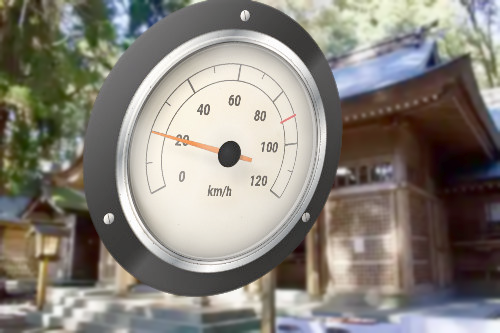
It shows 20 km/h
